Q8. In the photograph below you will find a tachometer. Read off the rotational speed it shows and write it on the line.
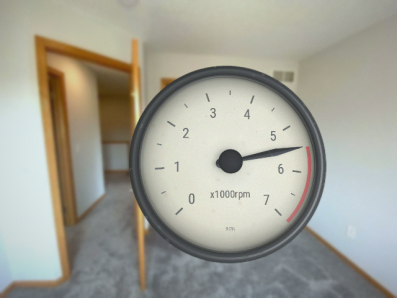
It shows 5500 rpm
